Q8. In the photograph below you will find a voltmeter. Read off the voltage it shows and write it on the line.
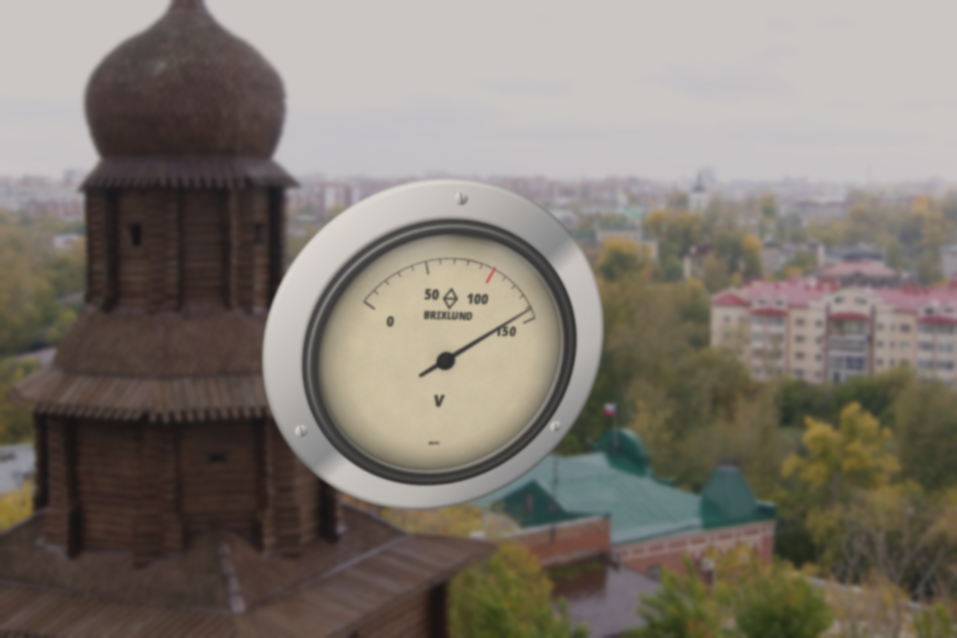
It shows 140 V
